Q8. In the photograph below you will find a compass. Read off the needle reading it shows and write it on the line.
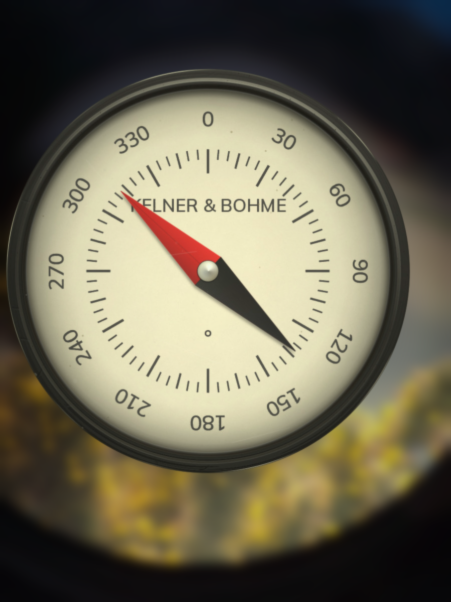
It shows 312.5 °
